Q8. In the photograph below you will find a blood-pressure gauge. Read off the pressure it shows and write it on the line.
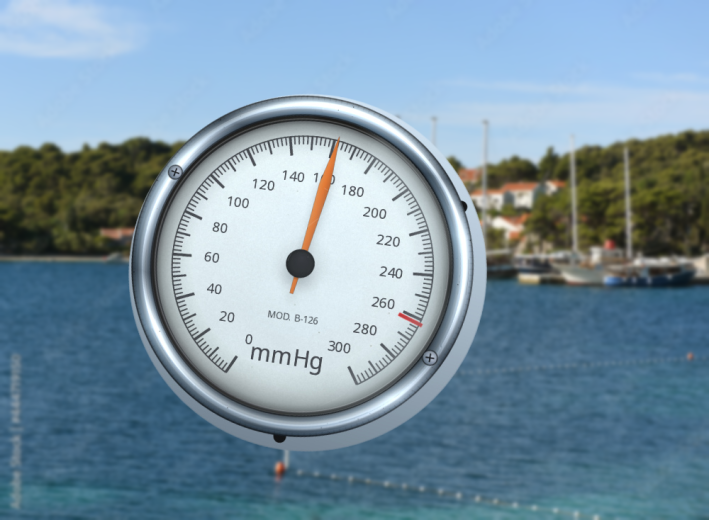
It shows 162 mmHg
